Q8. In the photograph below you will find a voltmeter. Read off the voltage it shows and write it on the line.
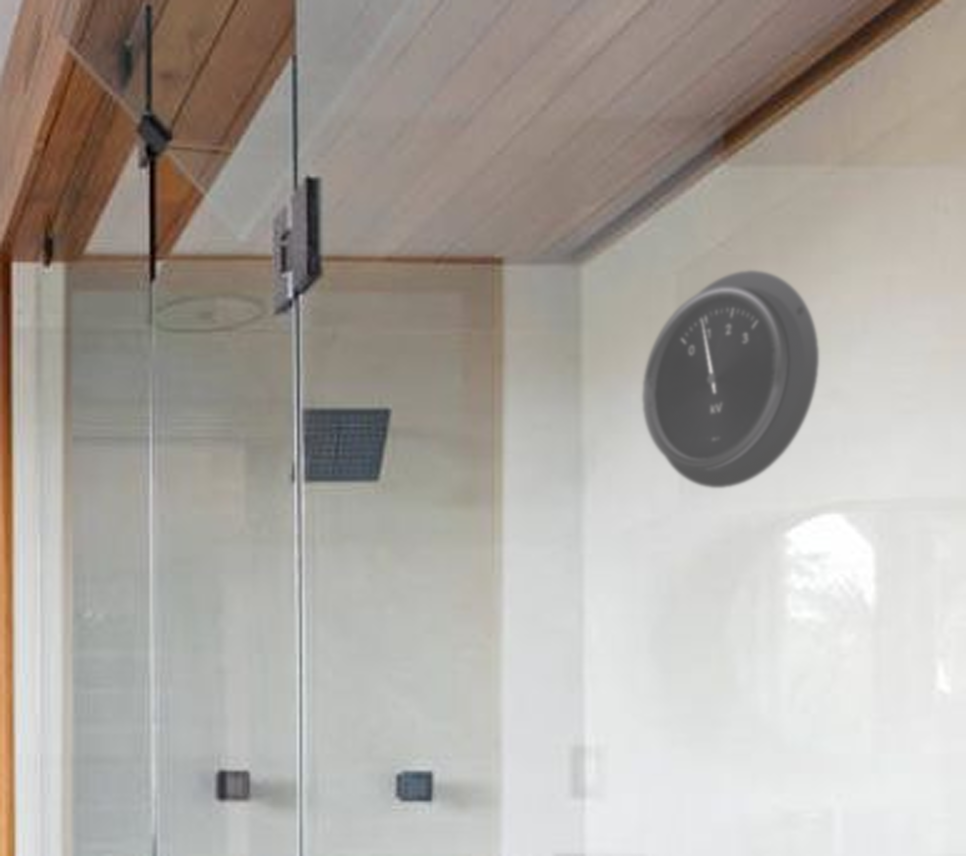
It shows 1 kV
